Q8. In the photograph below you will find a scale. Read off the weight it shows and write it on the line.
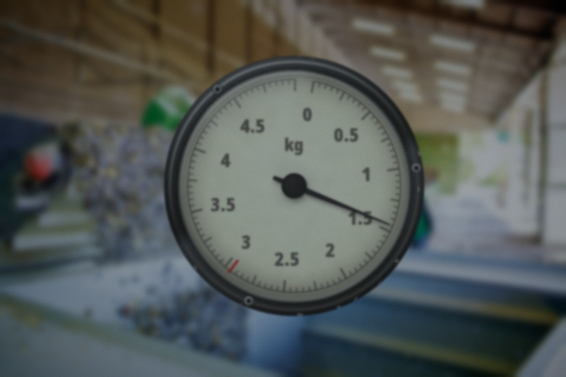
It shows 1.45 kg
